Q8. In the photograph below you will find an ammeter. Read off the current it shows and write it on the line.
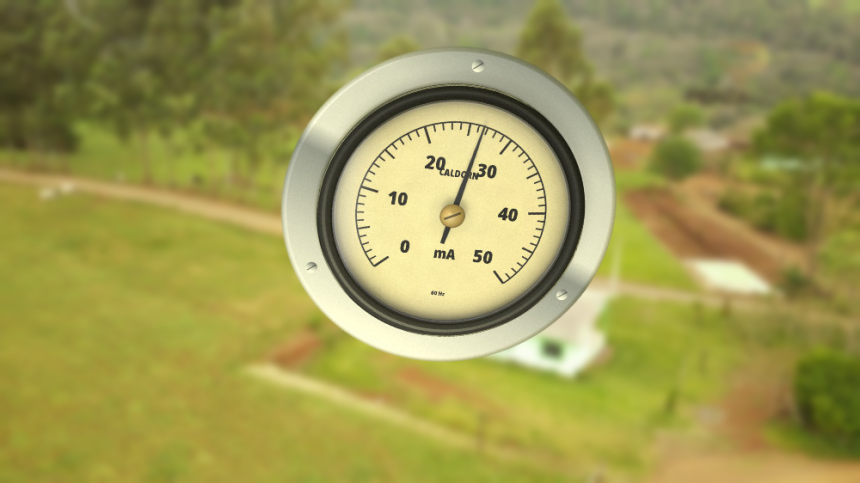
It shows 26.5 mA
